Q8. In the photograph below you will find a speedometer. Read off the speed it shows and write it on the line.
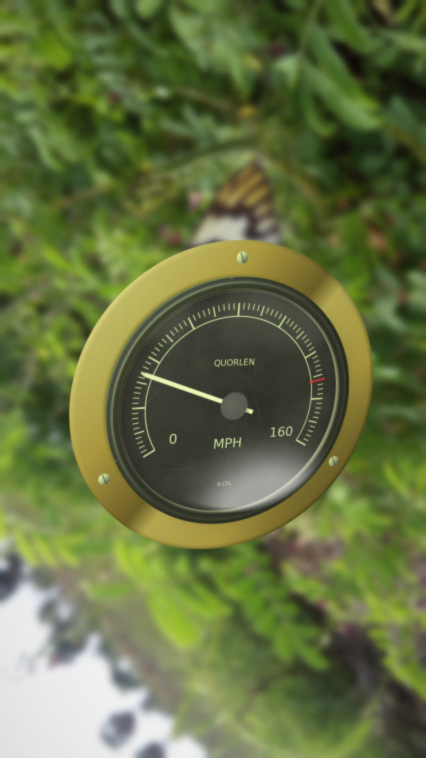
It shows 34 mph
